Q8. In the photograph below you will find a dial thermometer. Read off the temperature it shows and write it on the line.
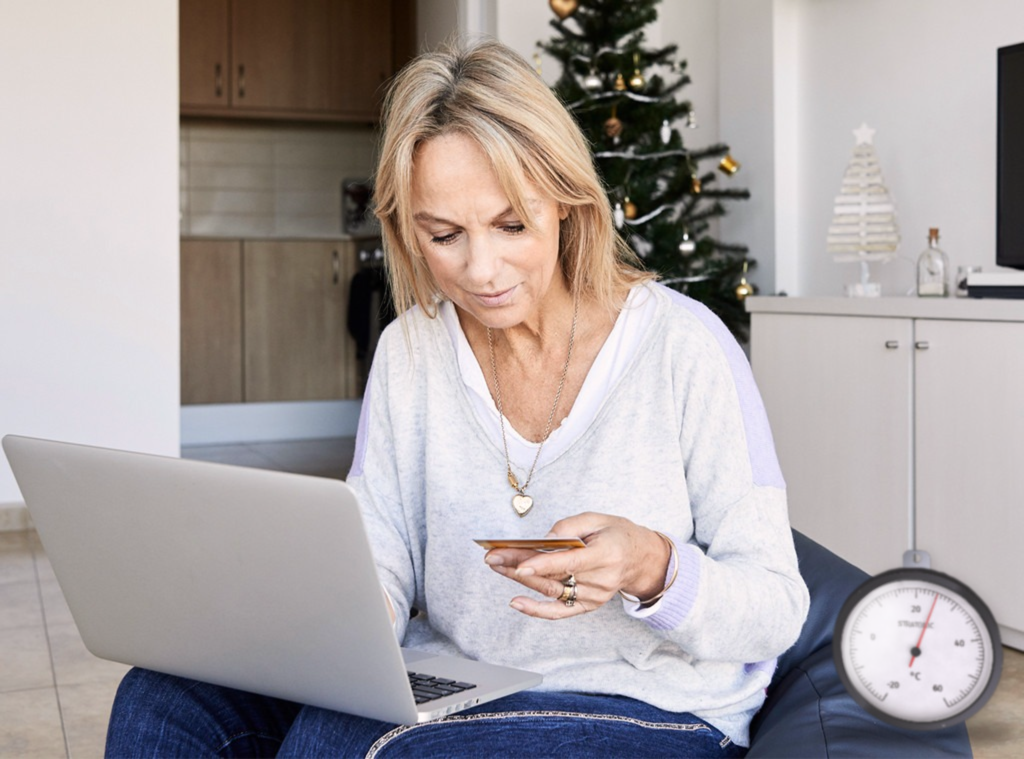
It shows 25 °C
